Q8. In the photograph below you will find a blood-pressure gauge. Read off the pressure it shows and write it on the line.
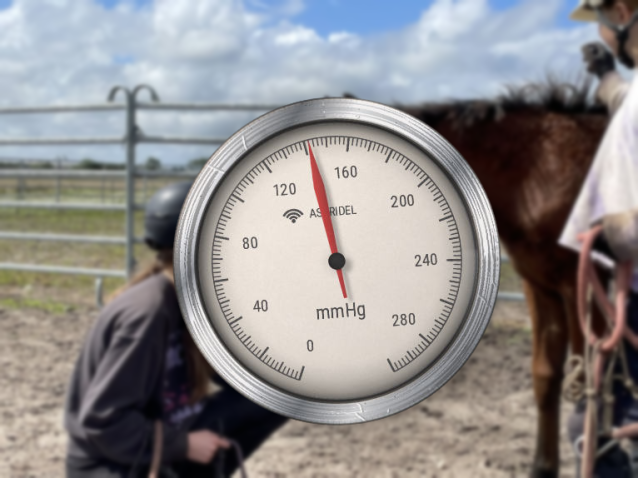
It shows 142 mmHg
